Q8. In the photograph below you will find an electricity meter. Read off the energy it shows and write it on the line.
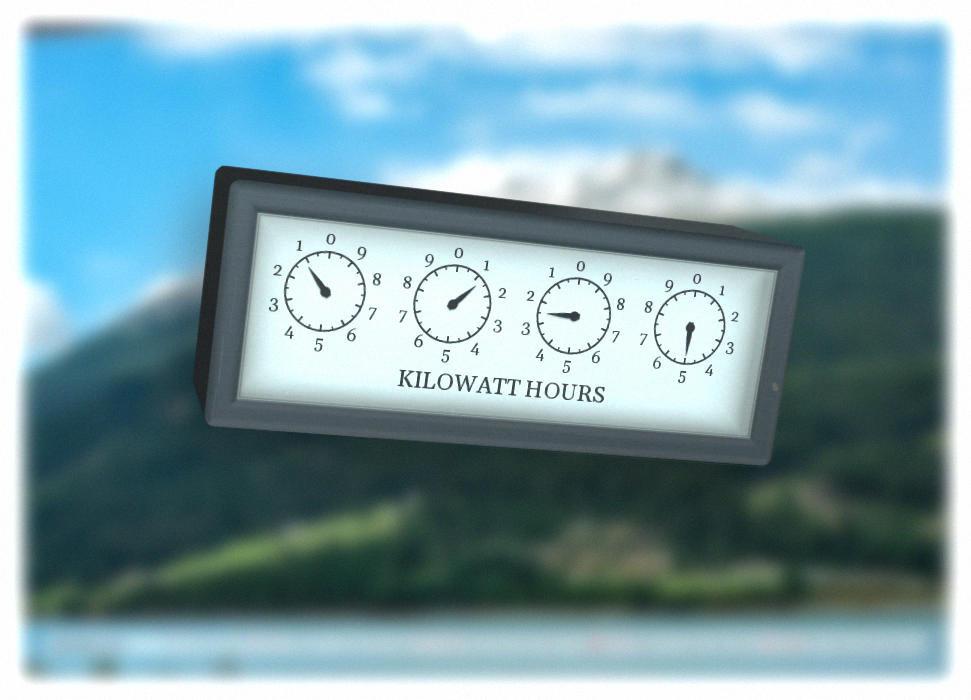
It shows 1125 kWh
